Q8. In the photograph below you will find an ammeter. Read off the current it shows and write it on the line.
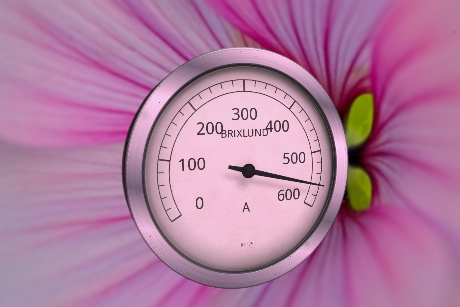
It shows 560 A
